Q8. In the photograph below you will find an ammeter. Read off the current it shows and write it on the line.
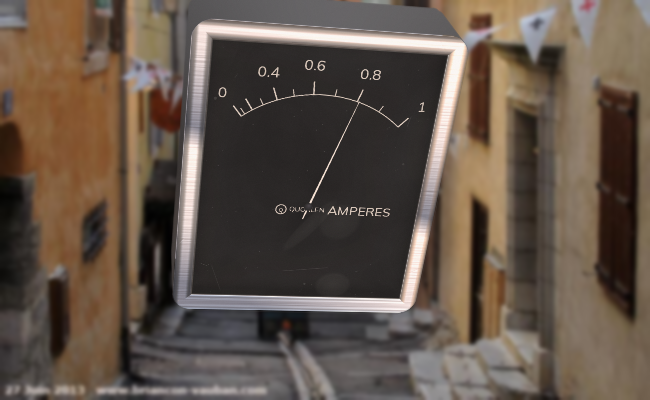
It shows 0.8 A
